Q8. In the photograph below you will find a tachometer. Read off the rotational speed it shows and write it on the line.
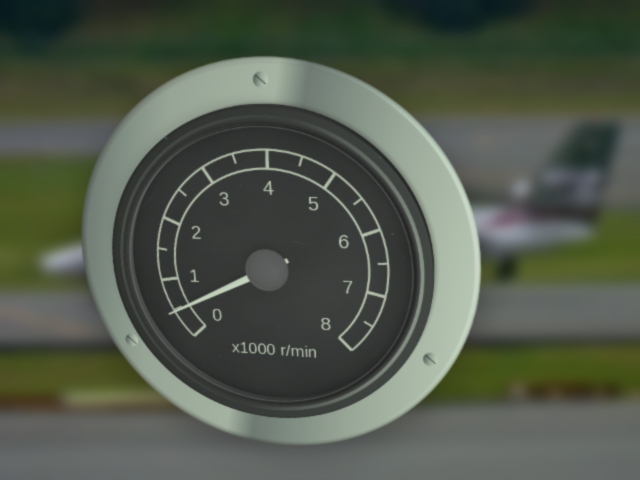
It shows 500 rpm
